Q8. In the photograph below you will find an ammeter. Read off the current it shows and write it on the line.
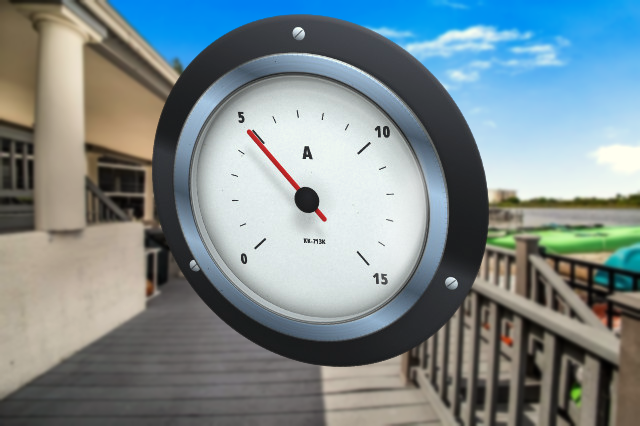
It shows 5 A
